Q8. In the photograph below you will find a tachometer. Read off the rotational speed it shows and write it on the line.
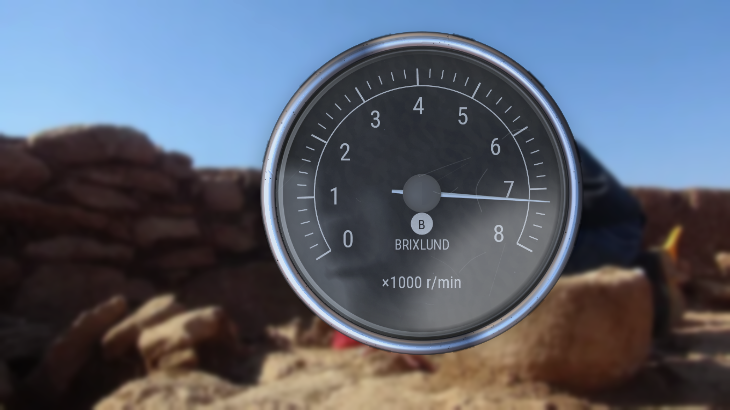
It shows 7200 rpm
